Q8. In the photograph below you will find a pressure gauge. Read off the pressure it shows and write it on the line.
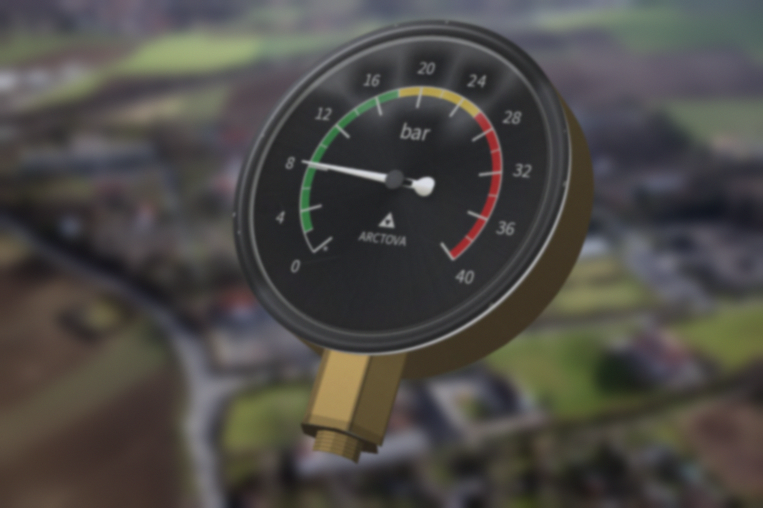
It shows 8 bar
